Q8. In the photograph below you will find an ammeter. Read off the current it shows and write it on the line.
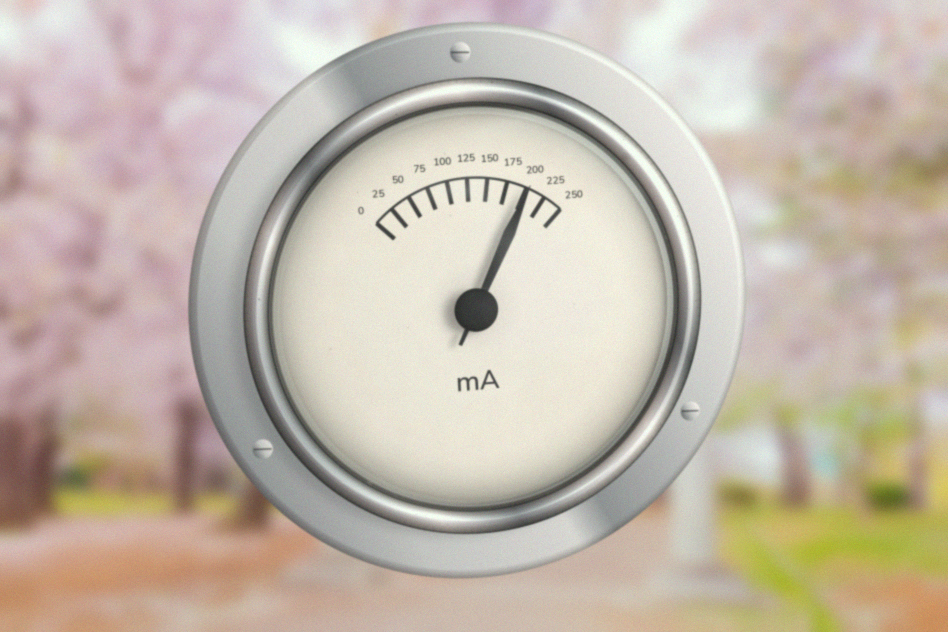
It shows 200 mA
